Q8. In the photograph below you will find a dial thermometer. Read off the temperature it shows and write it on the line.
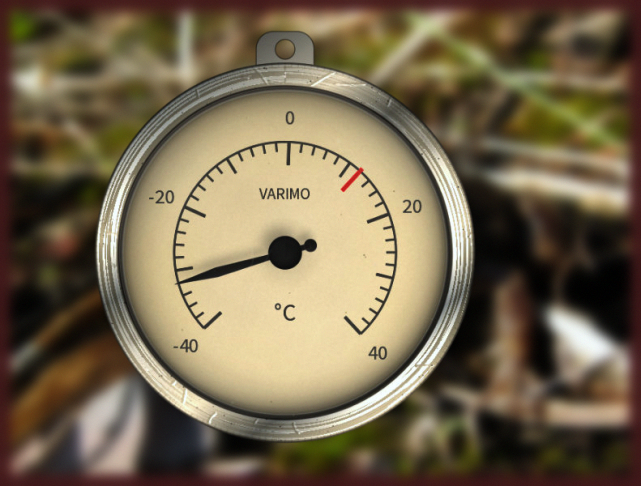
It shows -32 °C
